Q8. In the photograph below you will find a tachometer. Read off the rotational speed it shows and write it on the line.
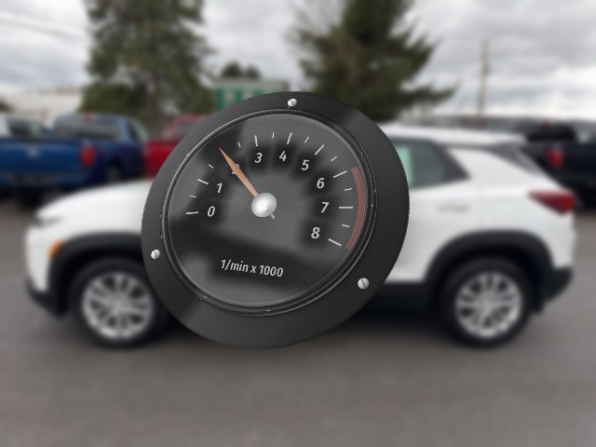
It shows 2000 rpm
